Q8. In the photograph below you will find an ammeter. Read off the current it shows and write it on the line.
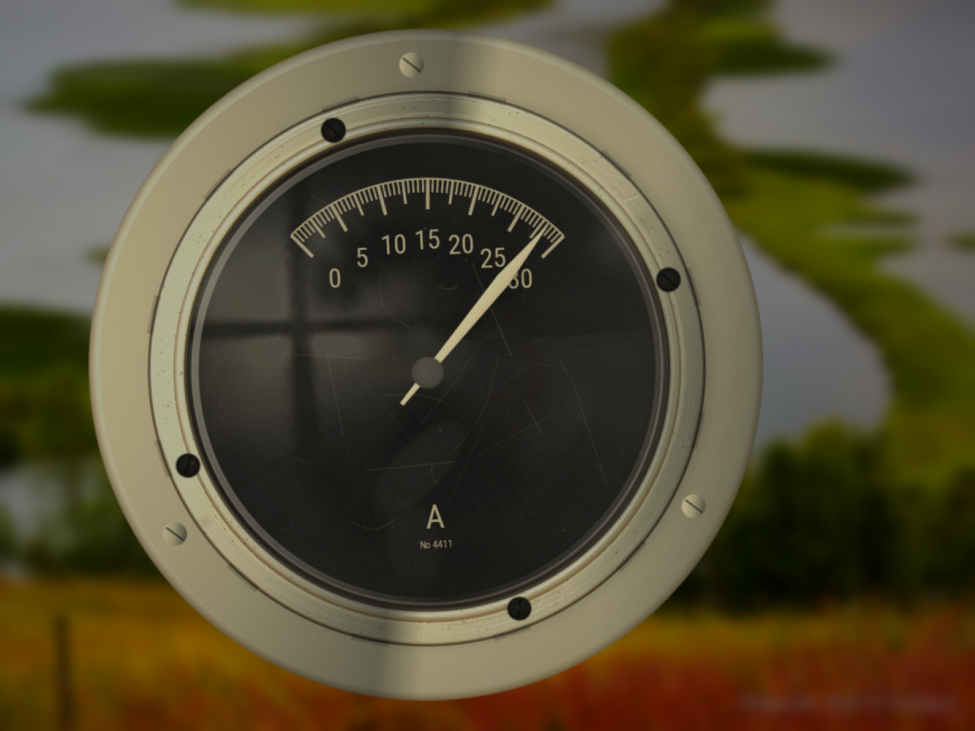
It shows 28 A
